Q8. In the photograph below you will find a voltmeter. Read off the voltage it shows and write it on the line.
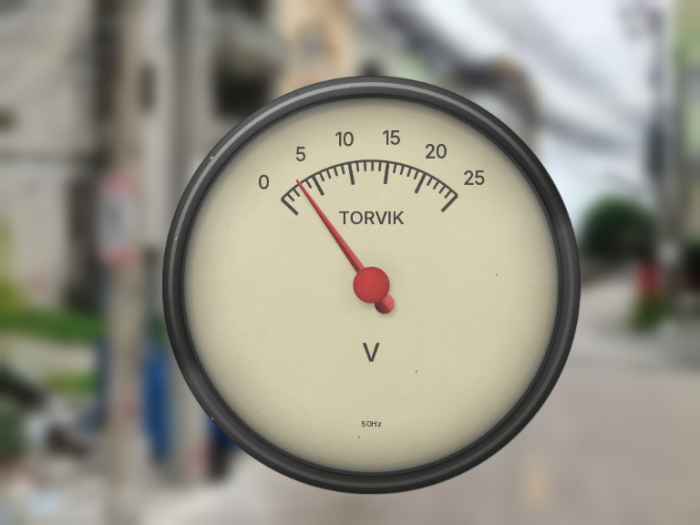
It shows 3 V
